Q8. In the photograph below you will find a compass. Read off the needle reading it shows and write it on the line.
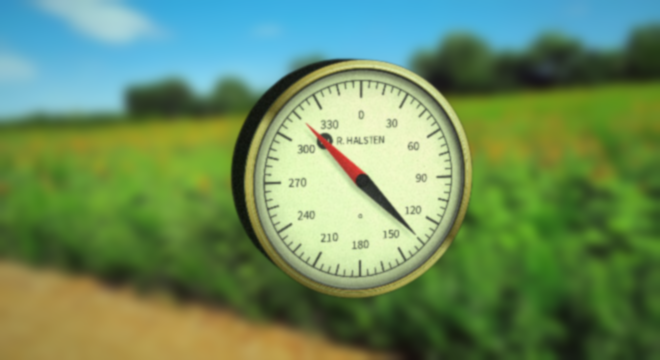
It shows 315 °
